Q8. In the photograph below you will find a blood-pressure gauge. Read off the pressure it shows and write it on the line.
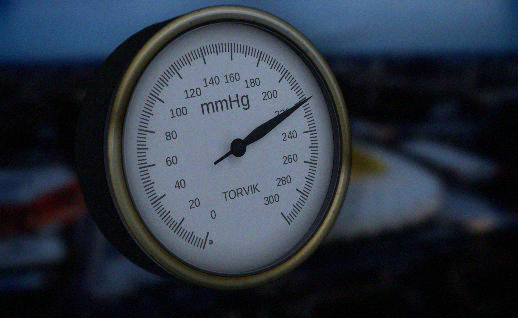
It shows 220 mmHg
